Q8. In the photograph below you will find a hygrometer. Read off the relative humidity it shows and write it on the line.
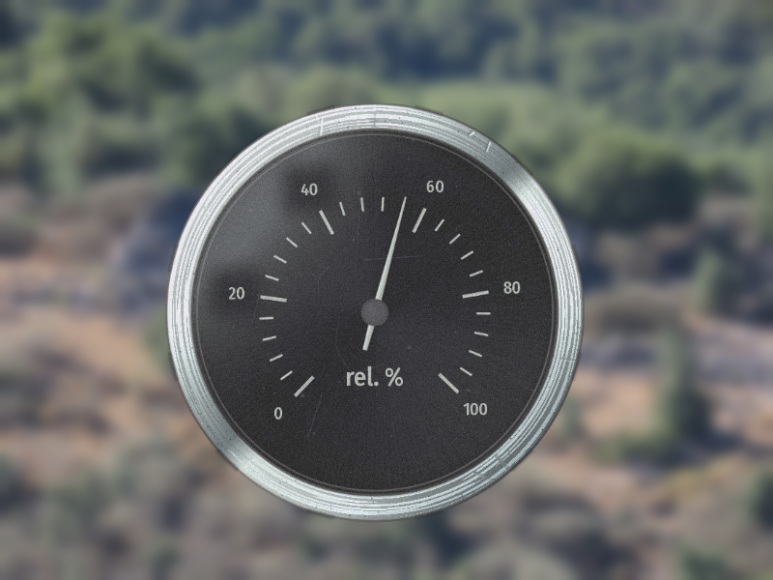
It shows 56 %
